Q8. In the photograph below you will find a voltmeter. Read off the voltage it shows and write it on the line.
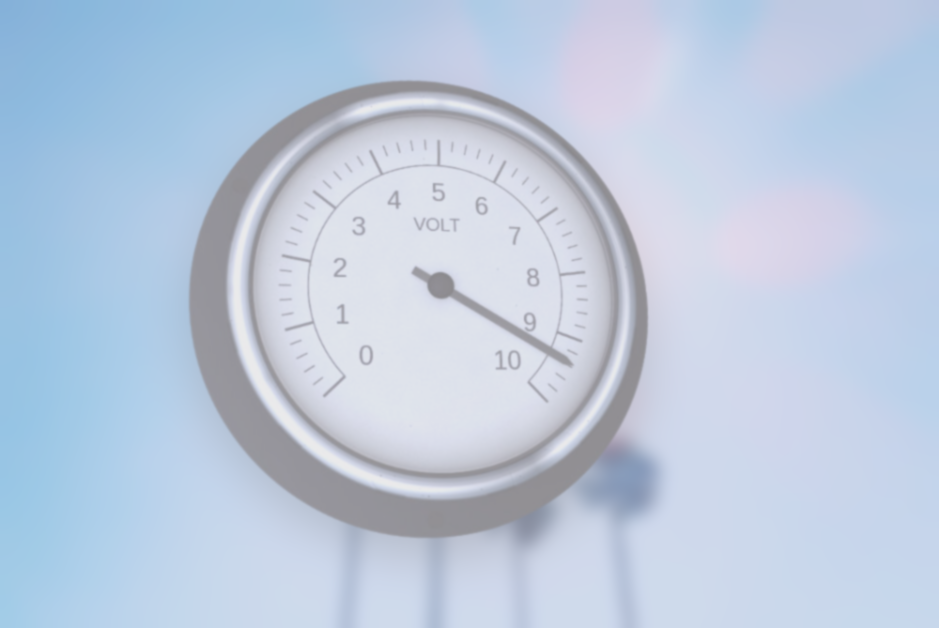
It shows 9.4 V
